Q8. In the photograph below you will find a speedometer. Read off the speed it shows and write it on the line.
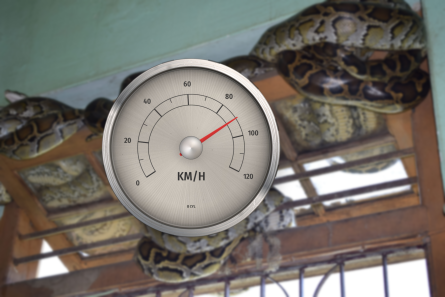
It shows 90 km/h
